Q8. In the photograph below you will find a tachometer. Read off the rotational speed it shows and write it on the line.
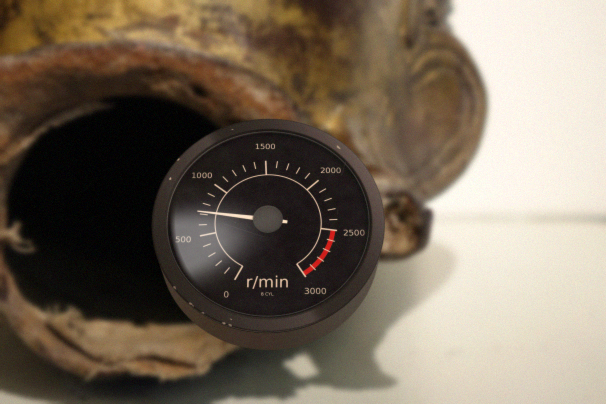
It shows 700 rpm
